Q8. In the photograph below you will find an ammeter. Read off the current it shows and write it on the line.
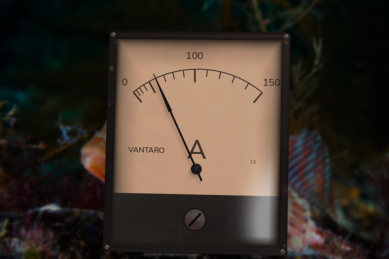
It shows 60 A
